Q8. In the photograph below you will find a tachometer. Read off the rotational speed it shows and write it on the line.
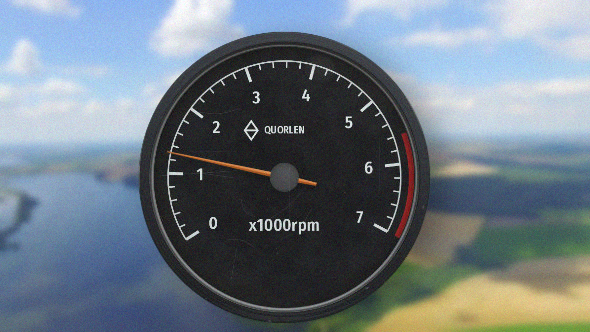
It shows 1300 rpm
